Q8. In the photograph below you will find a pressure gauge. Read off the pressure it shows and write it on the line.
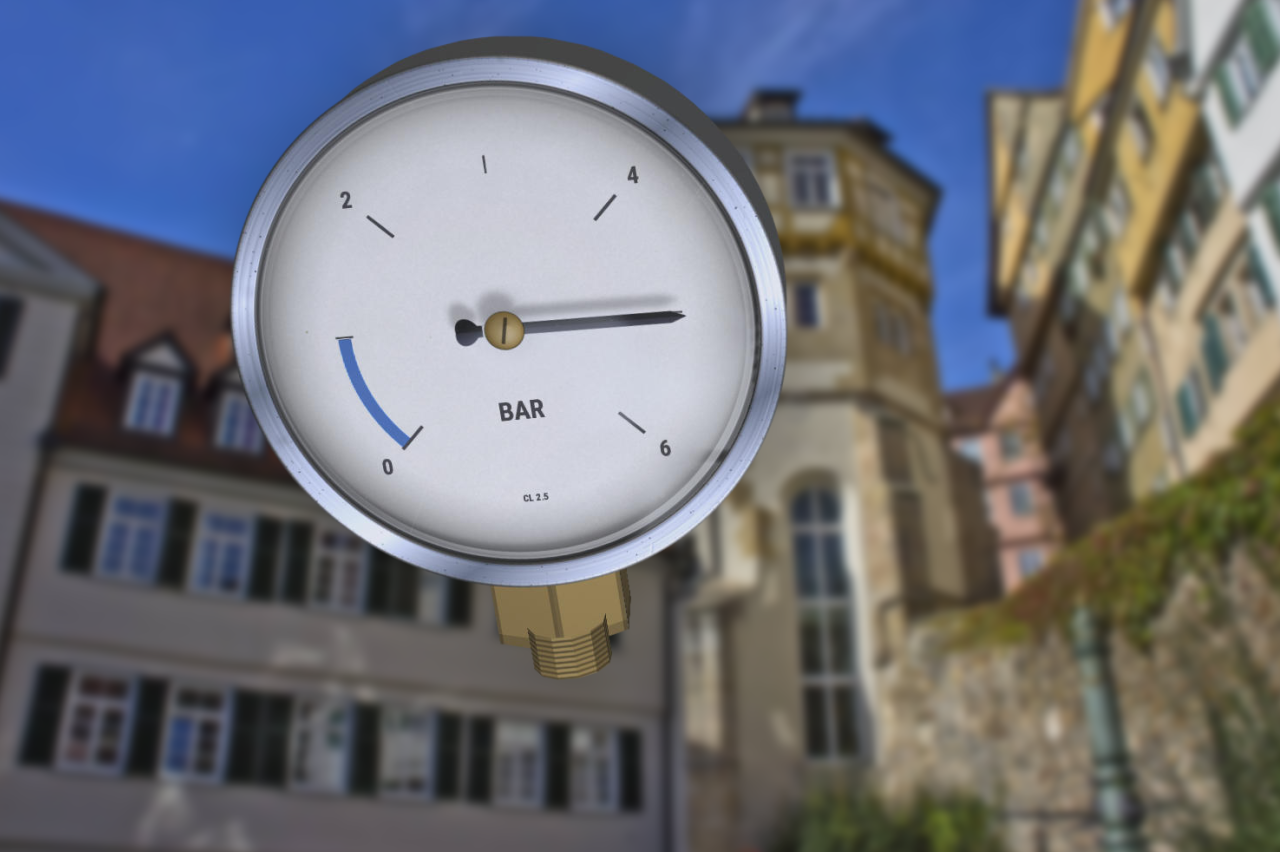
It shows 5 bar
